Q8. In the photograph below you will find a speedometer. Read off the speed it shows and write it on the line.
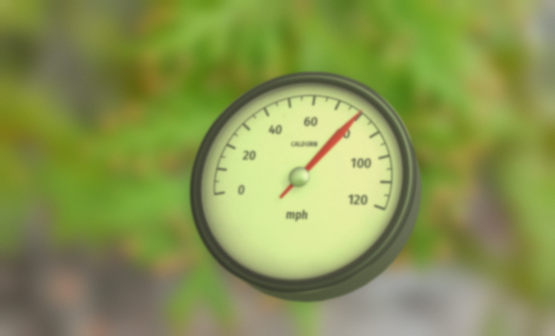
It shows 80 mph
